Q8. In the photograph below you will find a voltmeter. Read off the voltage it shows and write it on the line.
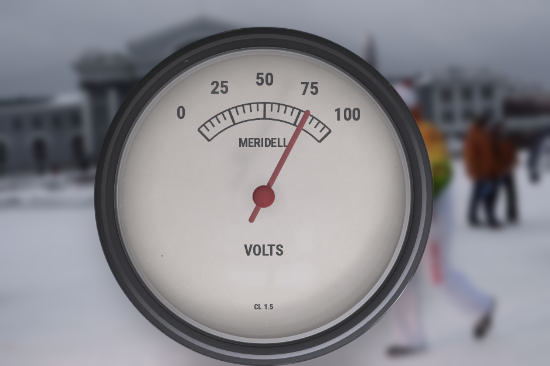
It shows 80 V
